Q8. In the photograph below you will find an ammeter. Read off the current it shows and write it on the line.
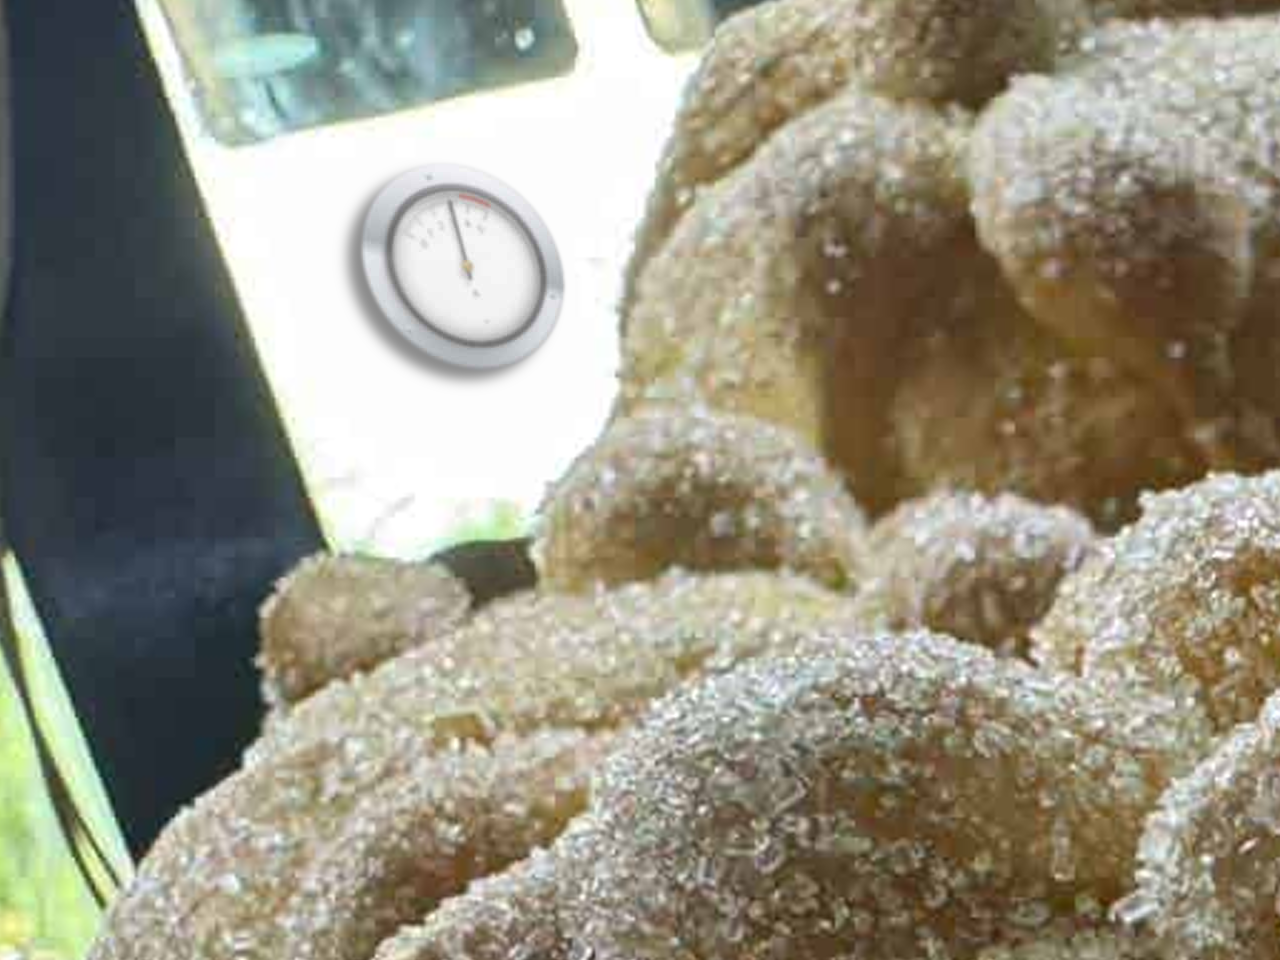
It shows 3 A
